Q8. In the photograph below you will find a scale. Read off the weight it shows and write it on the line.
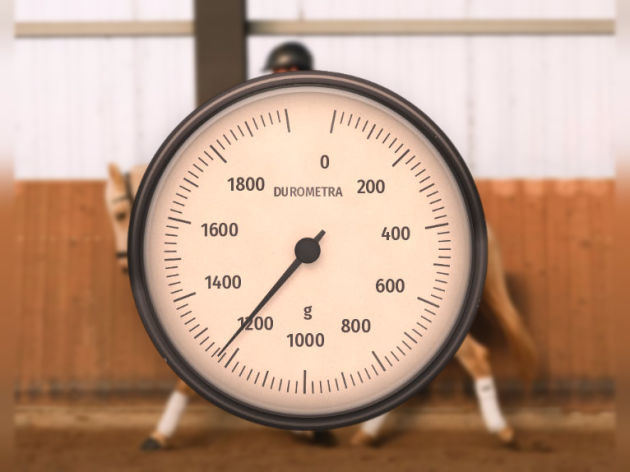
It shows 1230 g
